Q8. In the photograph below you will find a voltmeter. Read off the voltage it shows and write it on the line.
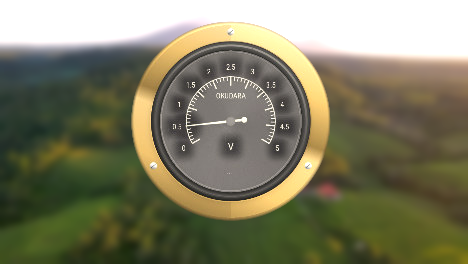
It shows 0.5 V
